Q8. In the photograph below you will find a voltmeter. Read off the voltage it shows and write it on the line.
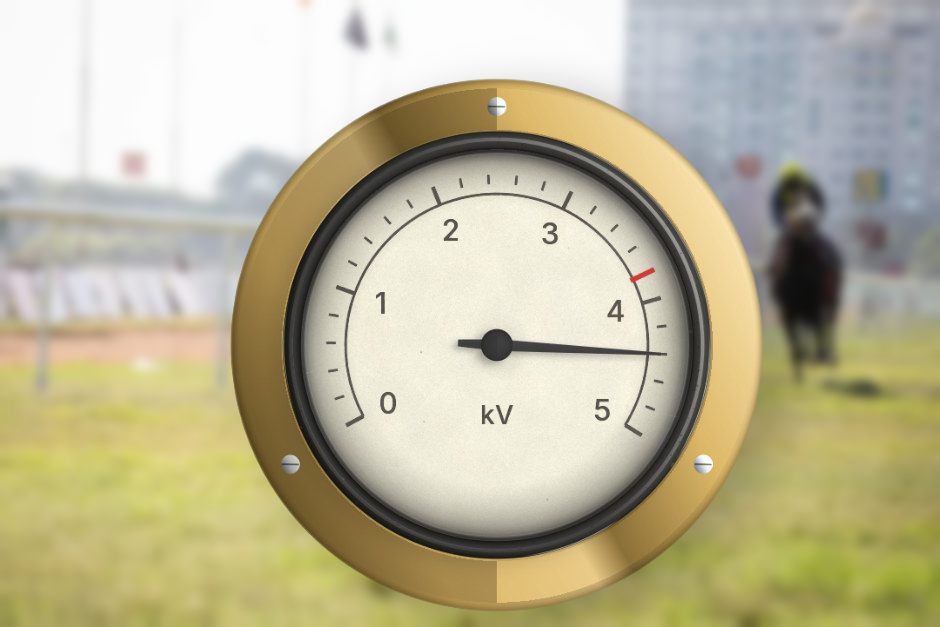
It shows 4.4 kV
